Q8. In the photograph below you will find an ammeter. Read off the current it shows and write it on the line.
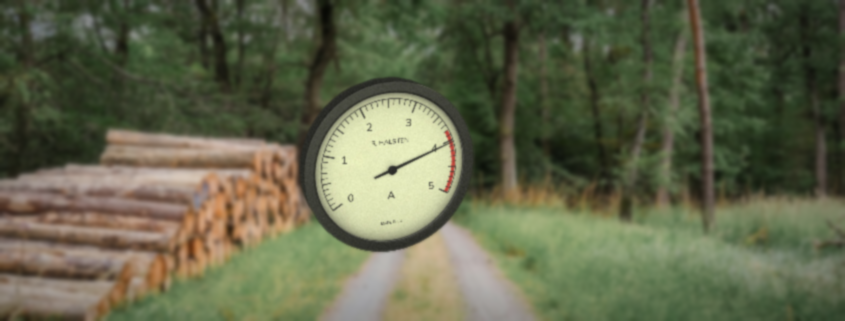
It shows 4 A
